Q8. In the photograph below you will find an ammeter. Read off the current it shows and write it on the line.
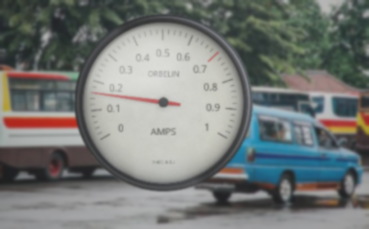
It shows 0.16 A
